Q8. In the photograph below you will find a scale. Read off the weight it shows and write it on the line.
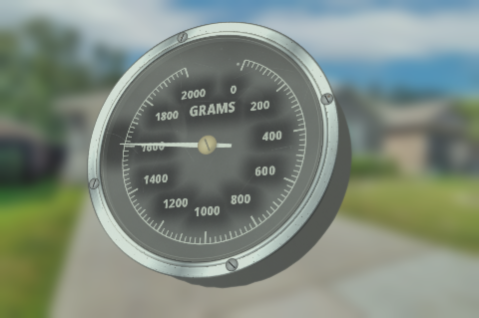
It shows 1600 g
